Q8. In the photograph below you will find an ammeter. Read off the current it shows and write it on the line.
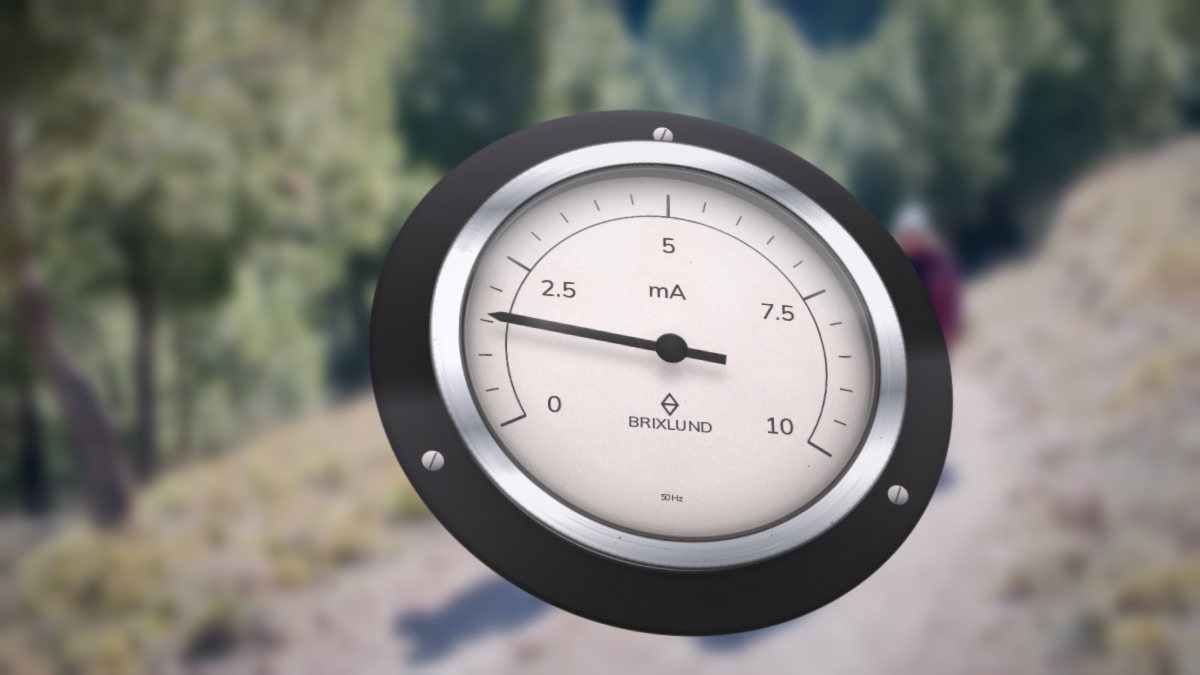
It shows 1.5 mA
